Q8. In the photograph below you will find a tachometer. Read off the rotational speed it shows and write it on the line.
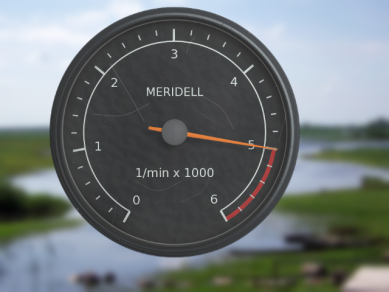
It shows 5000 rpm
